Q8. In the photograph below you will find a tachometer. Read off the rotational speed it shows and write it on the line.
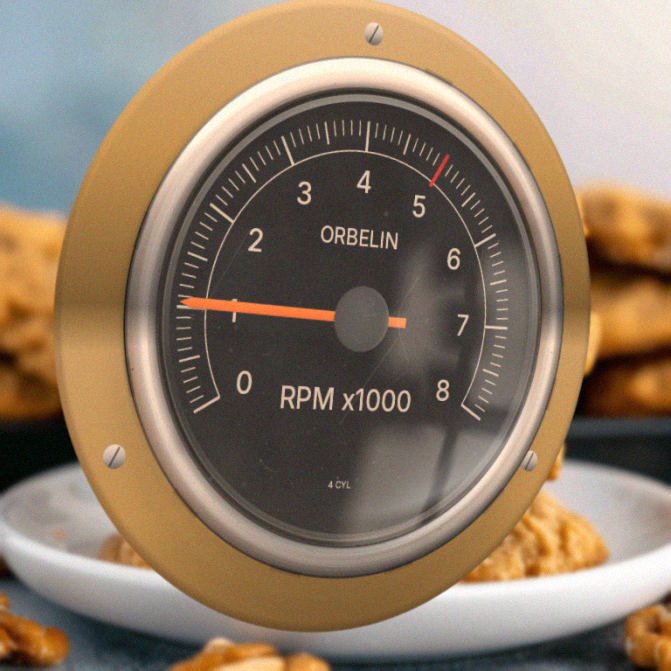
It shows 1050 rpm
